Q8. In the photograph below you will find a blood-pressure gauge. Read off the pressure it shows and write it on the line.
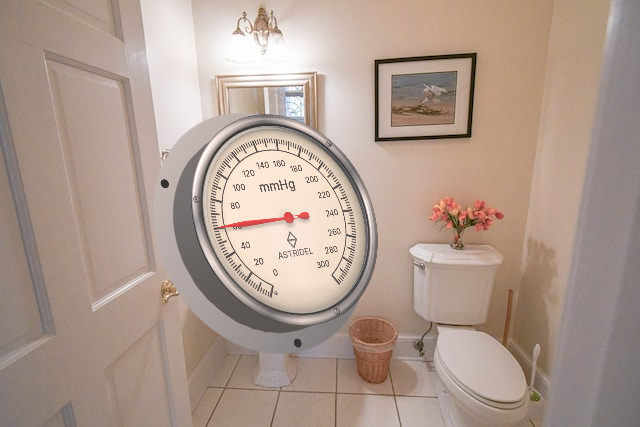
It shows 60 mmHg
